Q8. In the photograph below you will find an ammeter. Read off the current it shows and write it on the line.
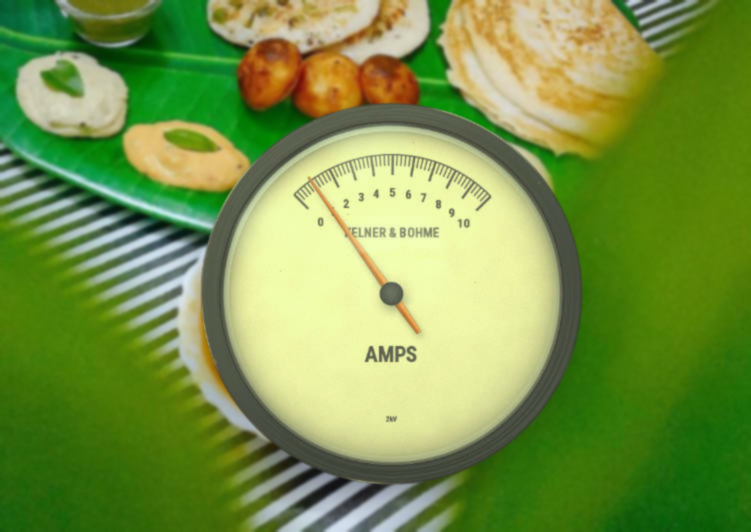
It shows 1 A
